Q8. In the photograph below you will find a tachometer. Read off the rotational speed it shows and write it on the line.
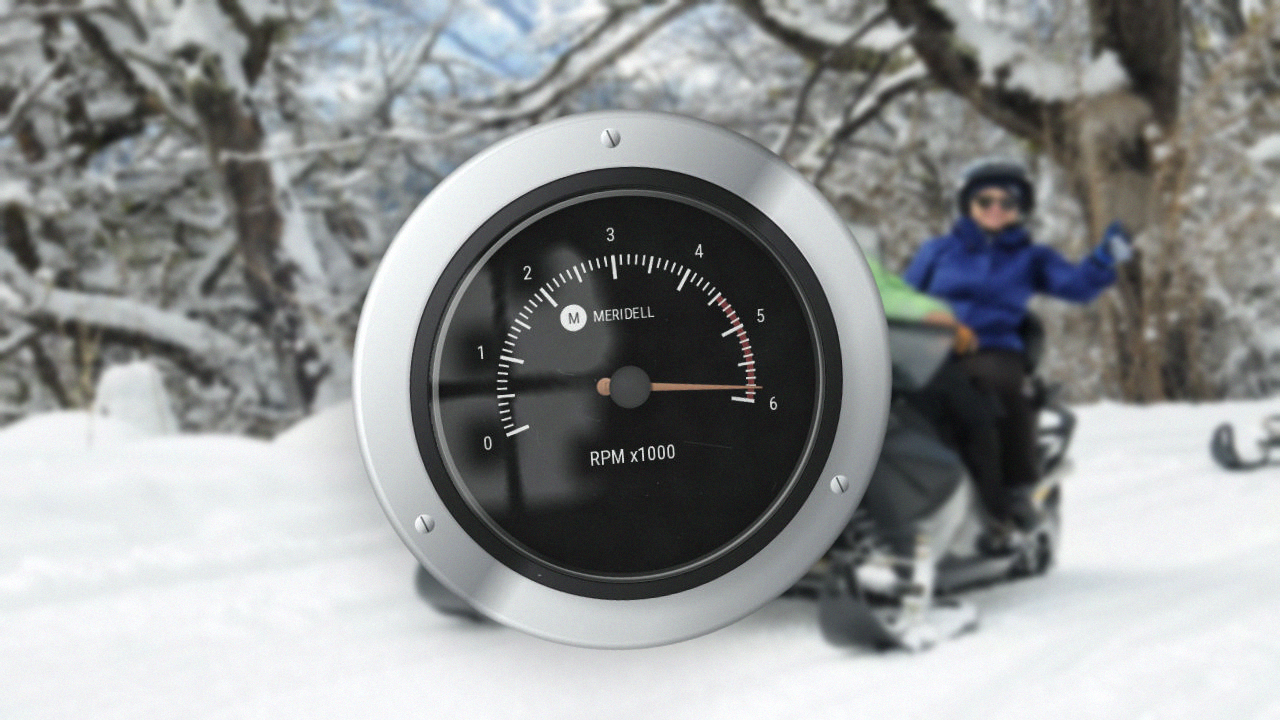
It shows 5800 rpm
